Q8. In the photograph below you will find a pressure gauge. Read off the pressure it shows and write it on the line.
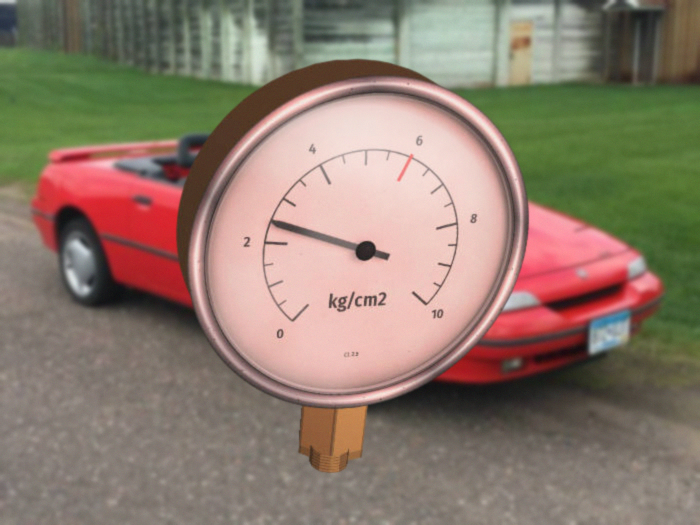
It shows 2.5 kg/cm²
